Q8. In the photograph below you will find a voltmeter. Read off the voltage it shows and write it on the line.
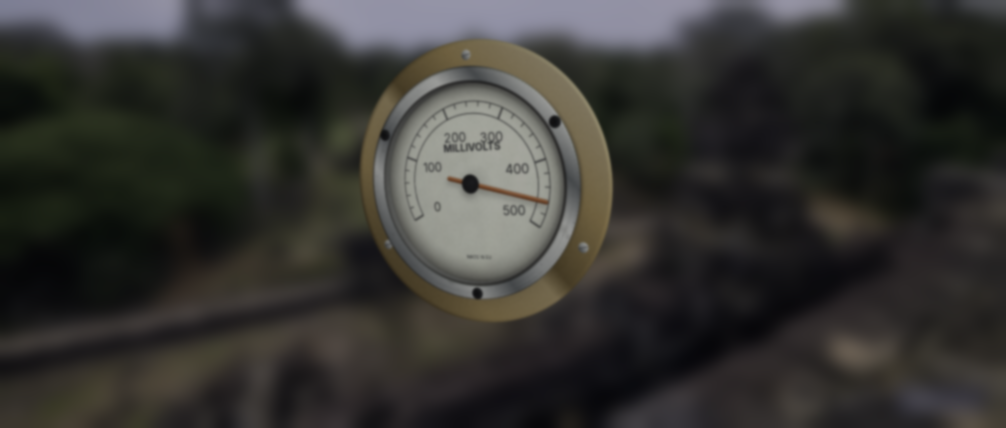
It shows 460 mV
